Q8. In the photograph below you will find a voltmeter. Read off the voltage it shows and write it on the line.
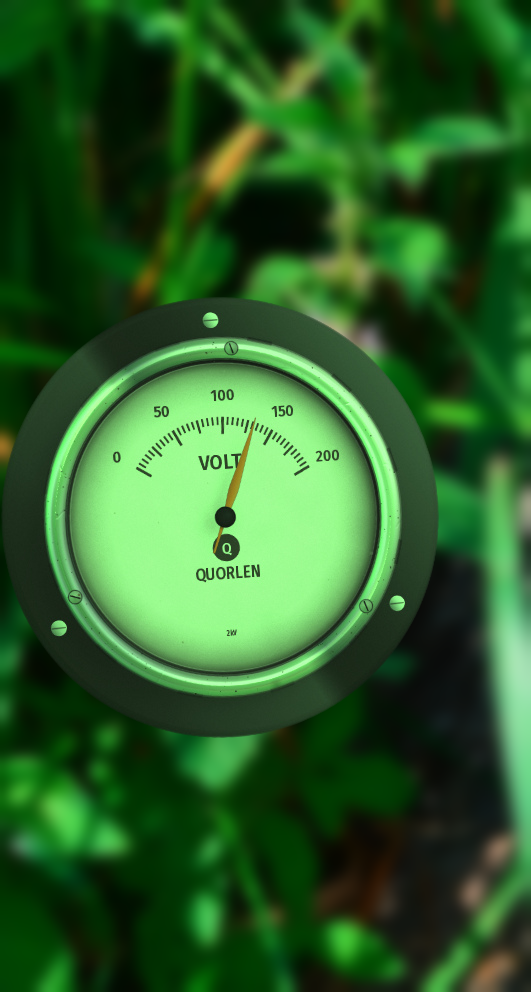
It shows 130 V
